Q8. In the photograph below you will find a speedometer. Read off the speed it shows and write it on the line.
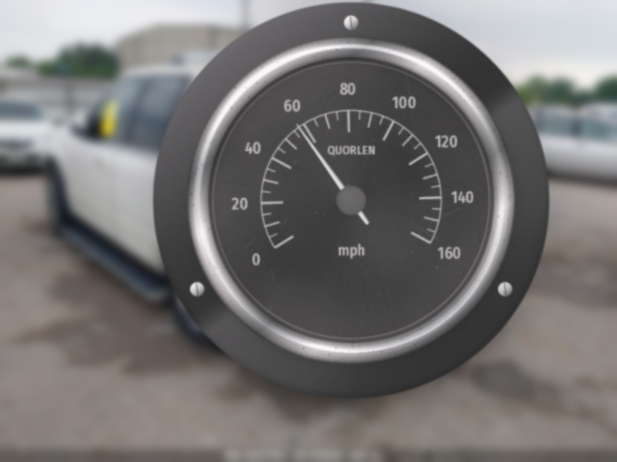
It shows 57.5 mph
